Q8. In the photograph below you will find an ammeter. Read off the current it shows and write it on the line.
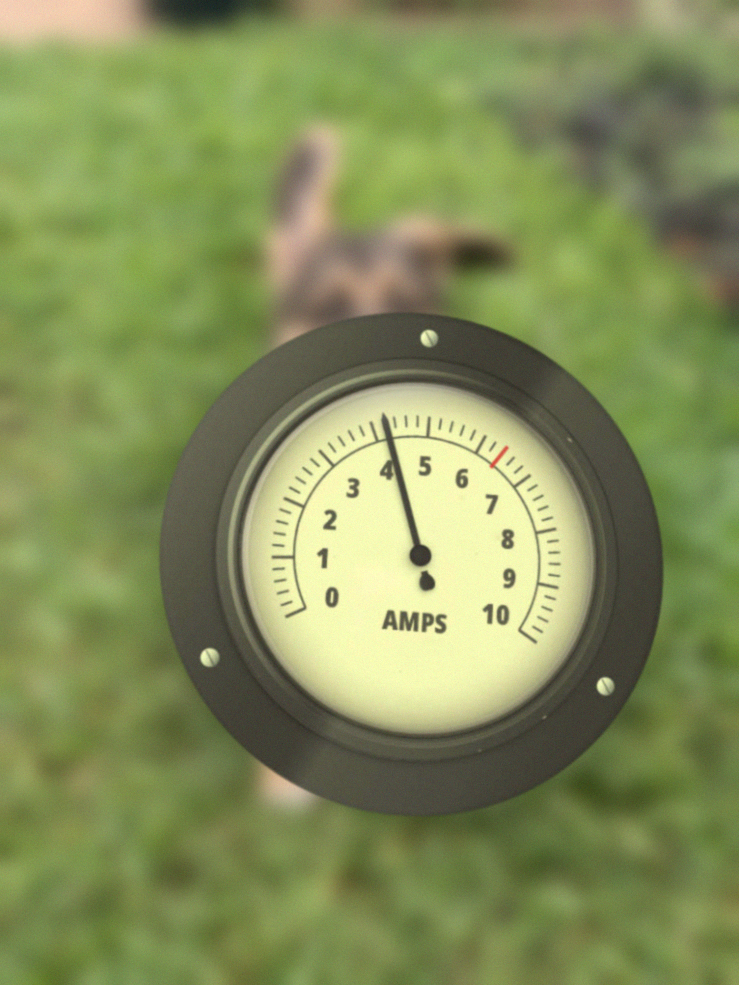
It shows 4.2 A
